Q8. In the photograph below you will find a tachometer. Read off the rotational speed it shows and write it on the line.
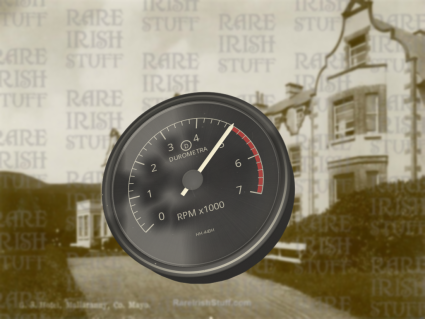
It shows 5000 rpm
